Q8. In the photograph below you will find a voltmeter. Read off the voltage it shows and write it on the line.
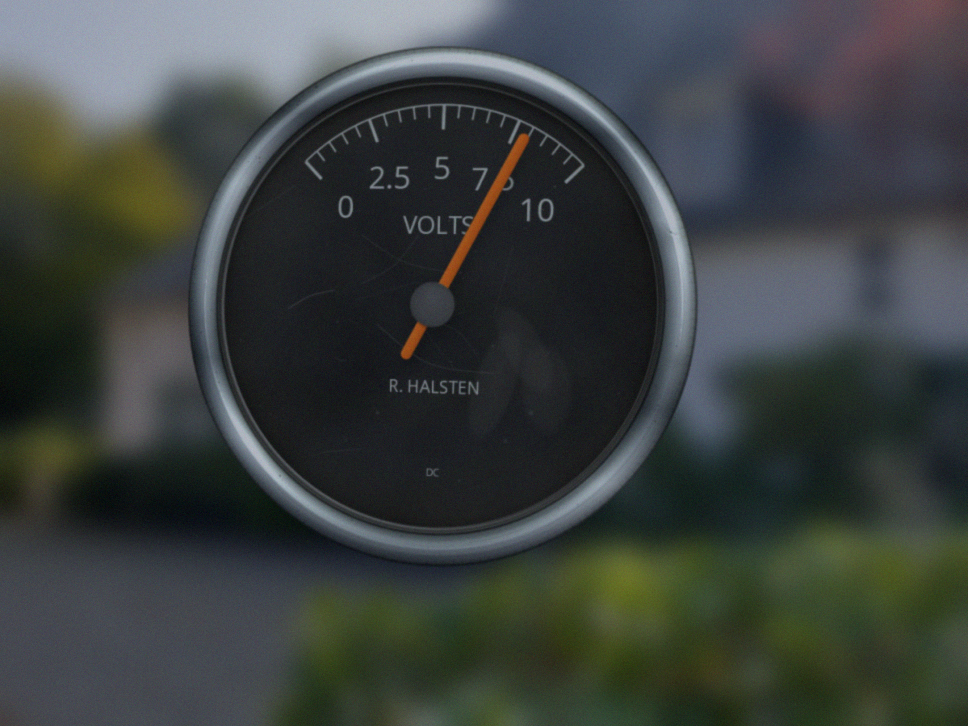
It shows 8 V
